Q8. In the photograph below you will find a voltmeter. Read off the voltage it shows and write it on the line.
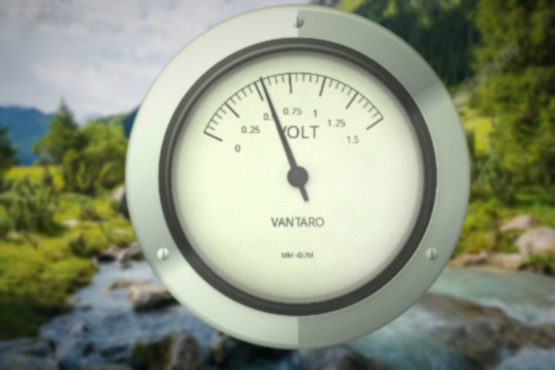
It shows 0.55 V
